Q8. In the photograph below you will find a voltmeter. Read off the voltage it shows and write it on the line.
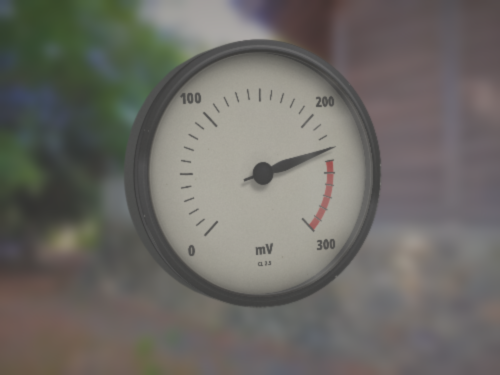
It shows 230 mV
